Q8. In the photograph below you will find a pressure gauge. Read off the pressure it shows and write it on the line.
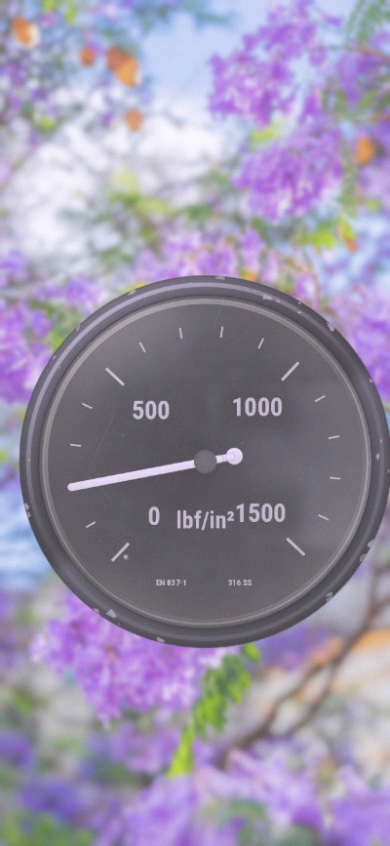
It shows 200 psi
